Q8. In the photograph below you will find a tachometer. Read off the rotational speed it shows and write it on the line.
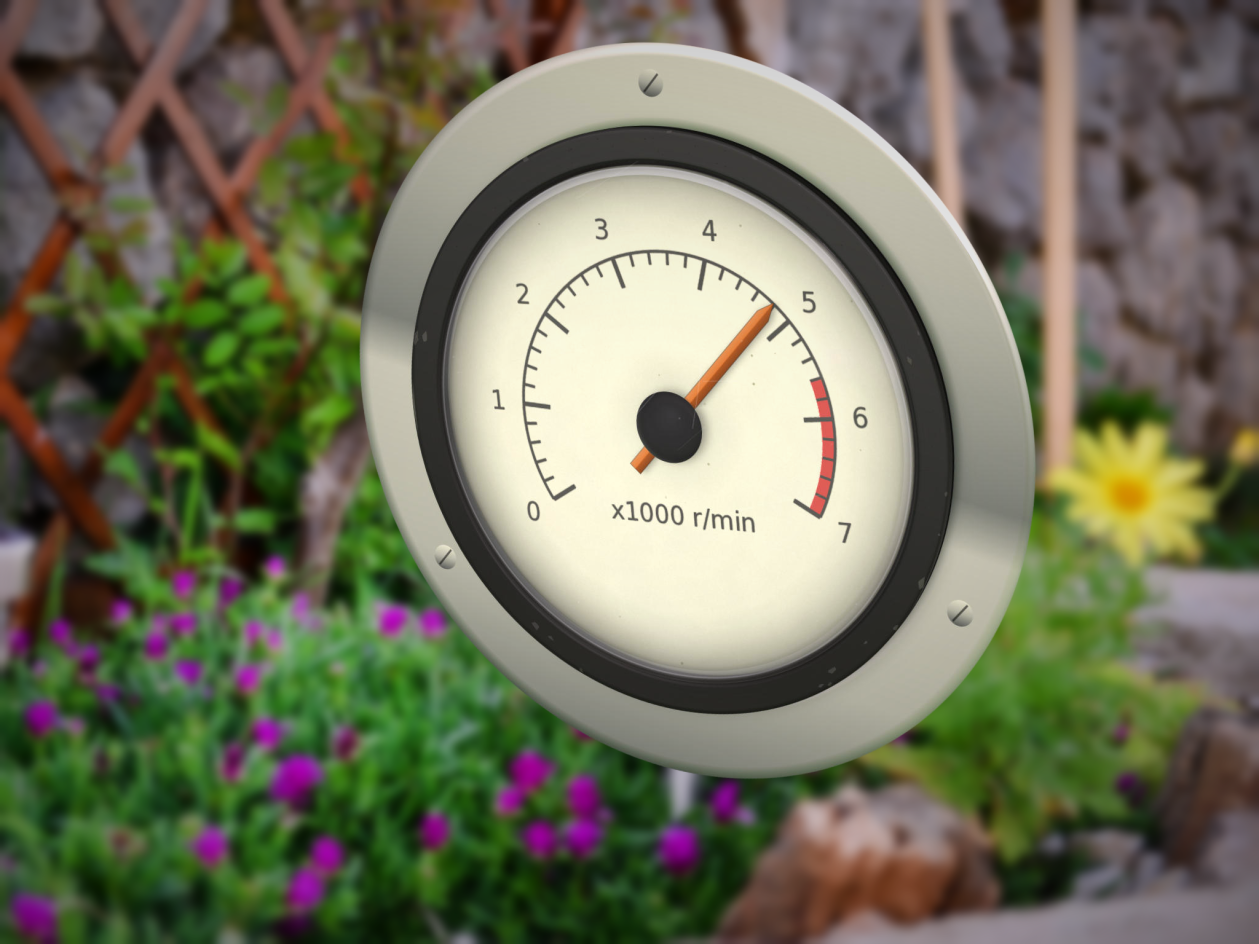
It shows 4800 rpm
